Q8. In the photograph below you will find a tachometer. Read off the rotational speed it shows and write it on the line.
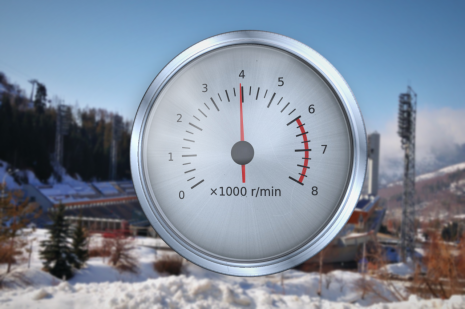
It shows 4000 rpm
